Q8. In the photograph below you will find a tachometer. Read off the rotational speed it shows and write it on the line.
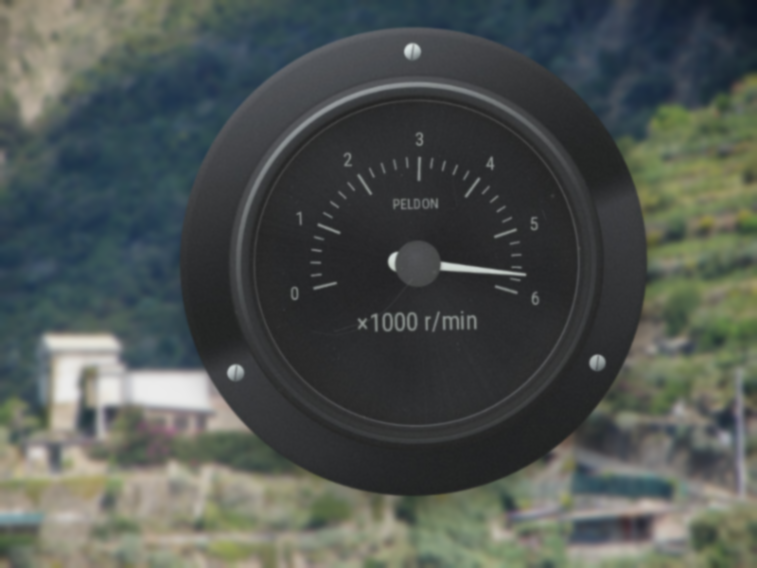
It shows 5700 rpm
